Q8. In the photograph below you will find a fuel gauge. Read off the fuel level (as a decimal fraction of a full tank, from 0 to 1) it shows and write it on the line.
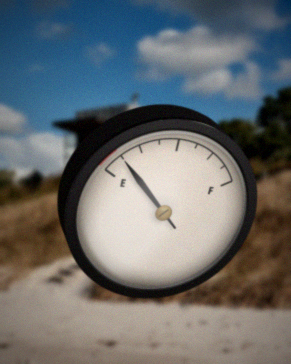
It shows 0.125
